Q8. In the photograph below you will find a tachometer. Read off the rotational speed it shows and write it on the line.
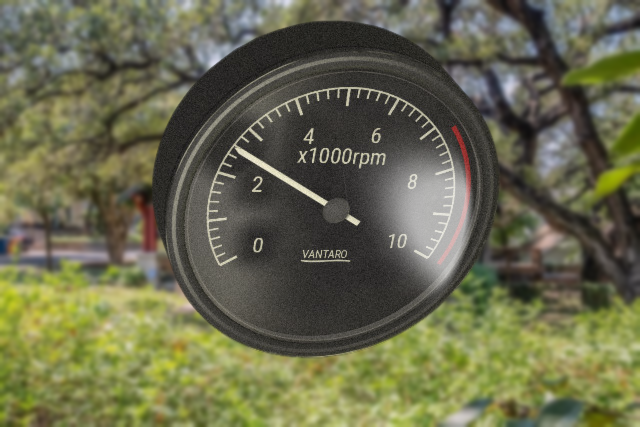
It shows 2600 rpm
